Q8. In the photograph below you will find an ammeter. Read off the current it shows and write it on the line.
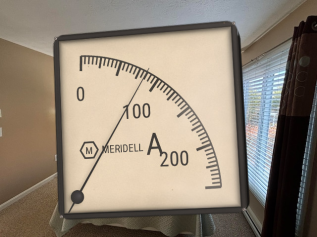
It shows 85 A
